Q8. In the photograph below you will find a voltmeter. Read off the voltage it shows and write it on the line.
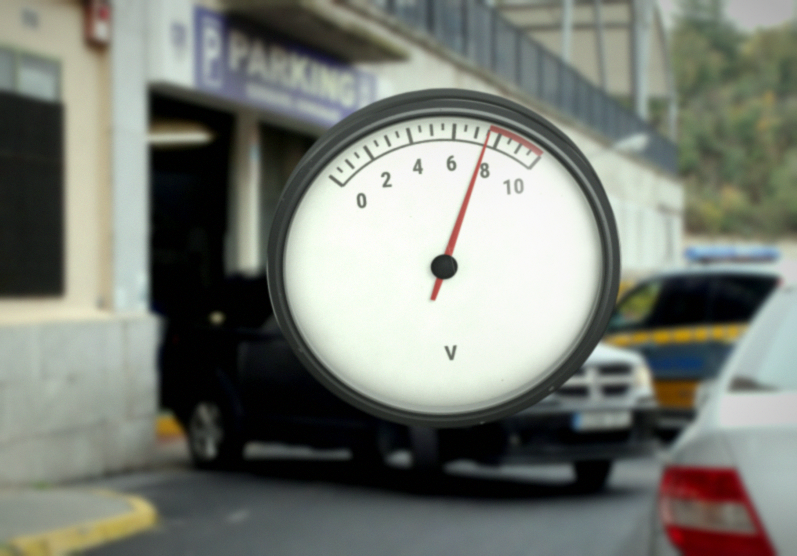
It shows 7.5 V
